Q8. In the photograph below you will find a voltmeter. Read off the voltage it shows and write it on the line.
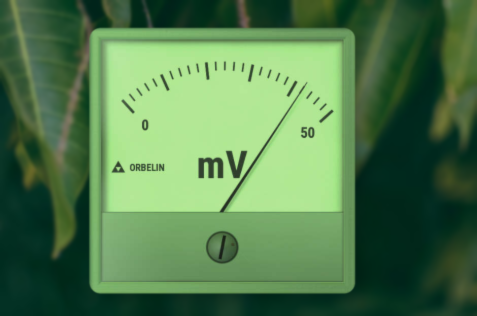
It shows 42 mV
